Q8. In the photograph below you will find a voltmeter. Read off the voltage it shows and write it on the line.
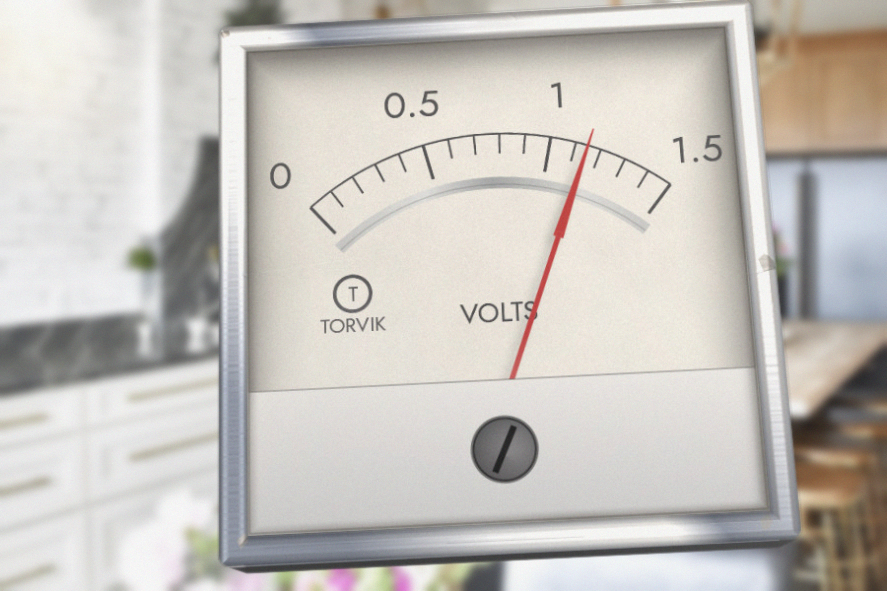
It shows 1.15 V
